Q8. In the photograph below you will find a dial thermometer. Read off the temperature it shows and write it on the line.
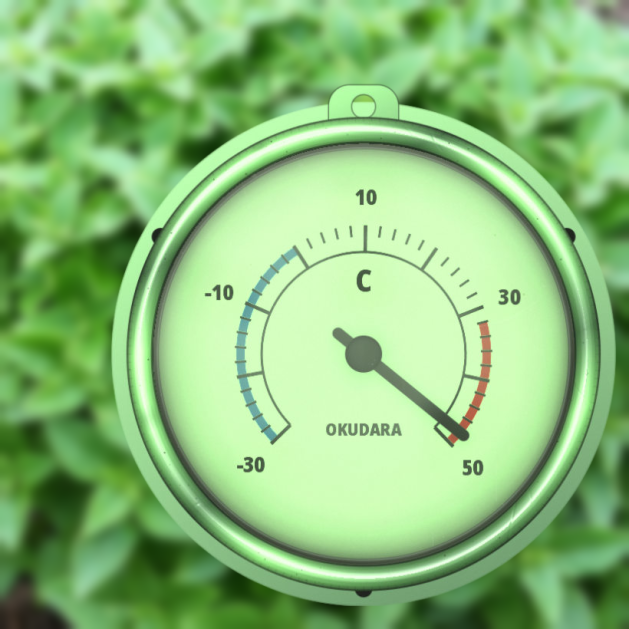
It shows 48 °C
